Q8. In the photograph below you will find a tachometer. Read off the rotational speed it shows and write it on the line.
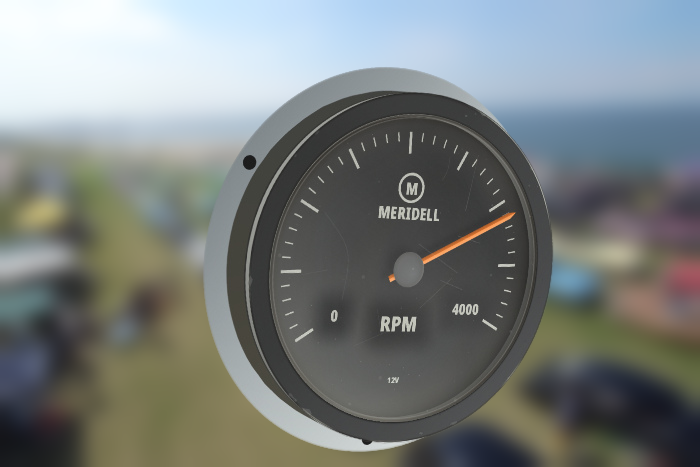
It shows 3100 rpm
